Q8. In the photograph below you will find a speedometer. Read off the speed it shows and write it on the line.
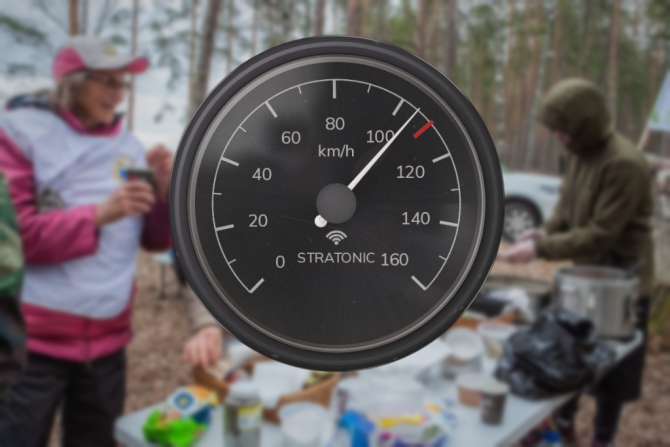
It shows 105 km/h
